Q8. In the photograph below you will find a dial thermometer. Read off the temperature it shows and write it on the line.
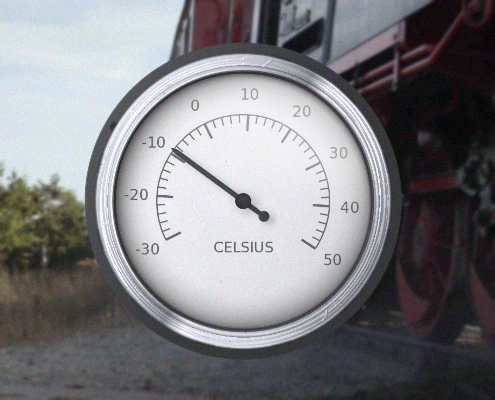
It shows -9 °C
